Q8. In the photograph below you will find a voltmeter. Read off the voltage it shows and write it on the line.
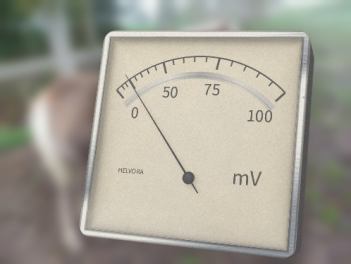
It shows 25 mV
